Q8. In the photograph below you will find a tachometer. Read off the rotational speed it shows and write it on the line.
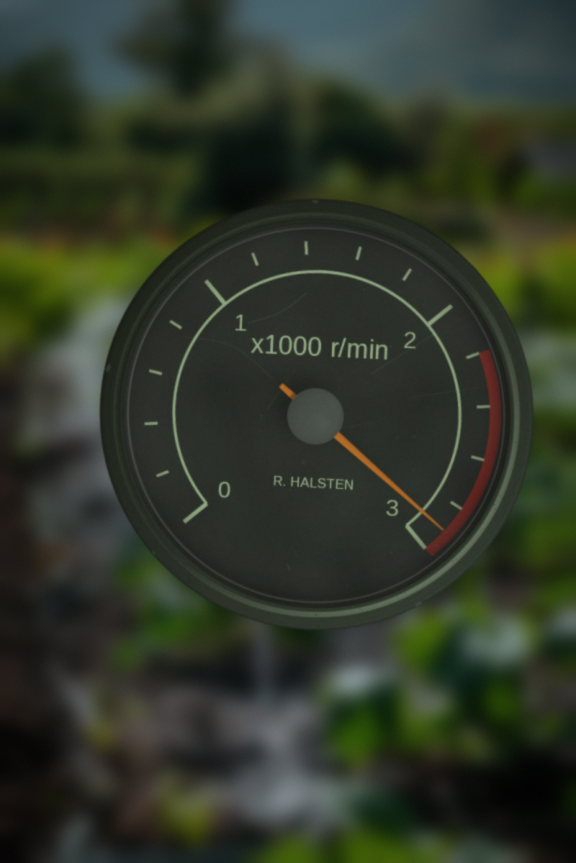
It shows 2900 rpm
